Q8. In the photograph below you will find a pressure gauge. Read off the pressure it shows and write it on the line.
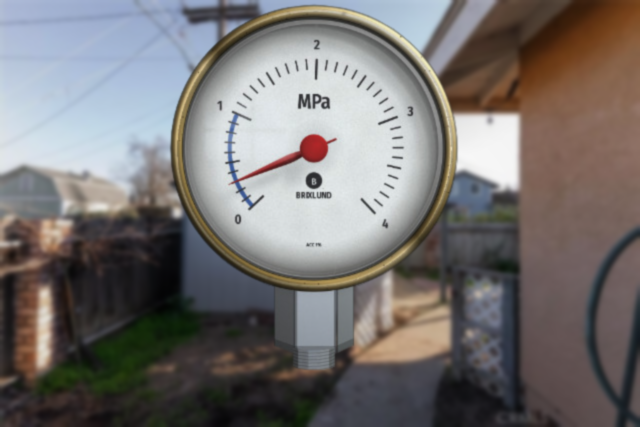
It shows 0.3 MPa
